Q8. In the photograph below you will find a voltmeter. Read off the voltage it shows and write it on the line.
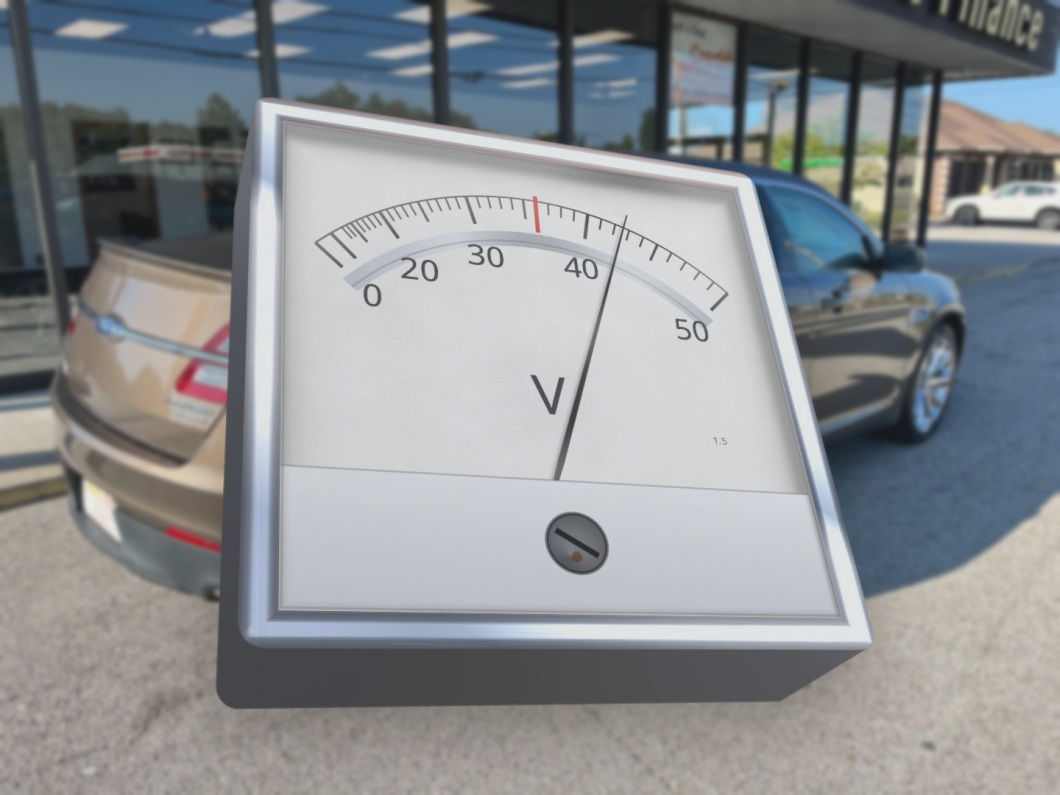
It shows 42.5 V
